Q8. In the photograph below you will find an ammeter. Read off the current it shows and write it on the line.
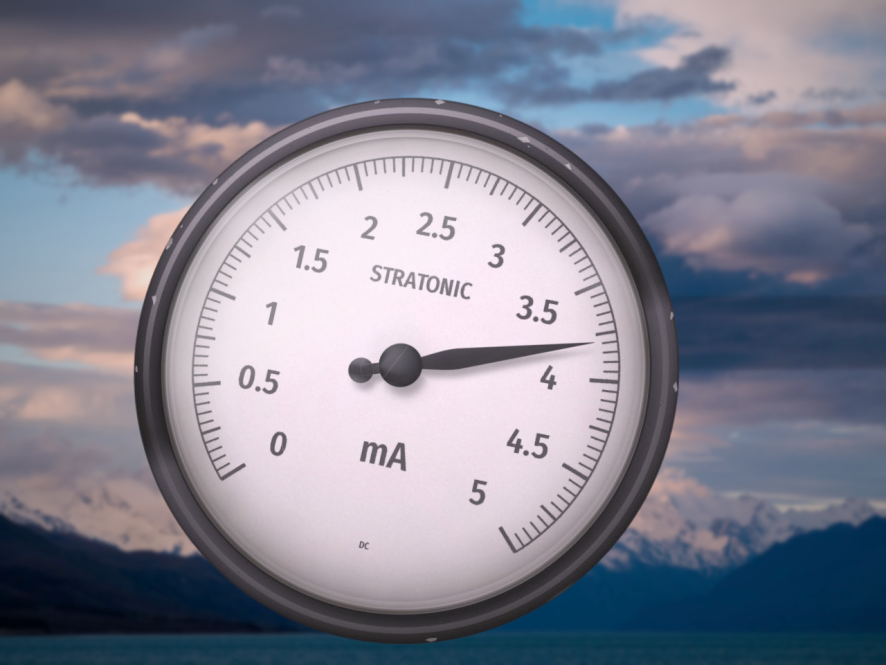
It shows 3.8 mA
